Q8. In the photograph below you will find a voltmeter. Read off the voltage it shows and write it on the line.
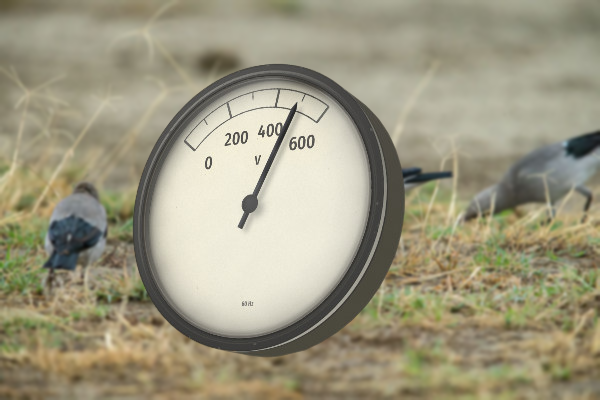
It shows 500 V
